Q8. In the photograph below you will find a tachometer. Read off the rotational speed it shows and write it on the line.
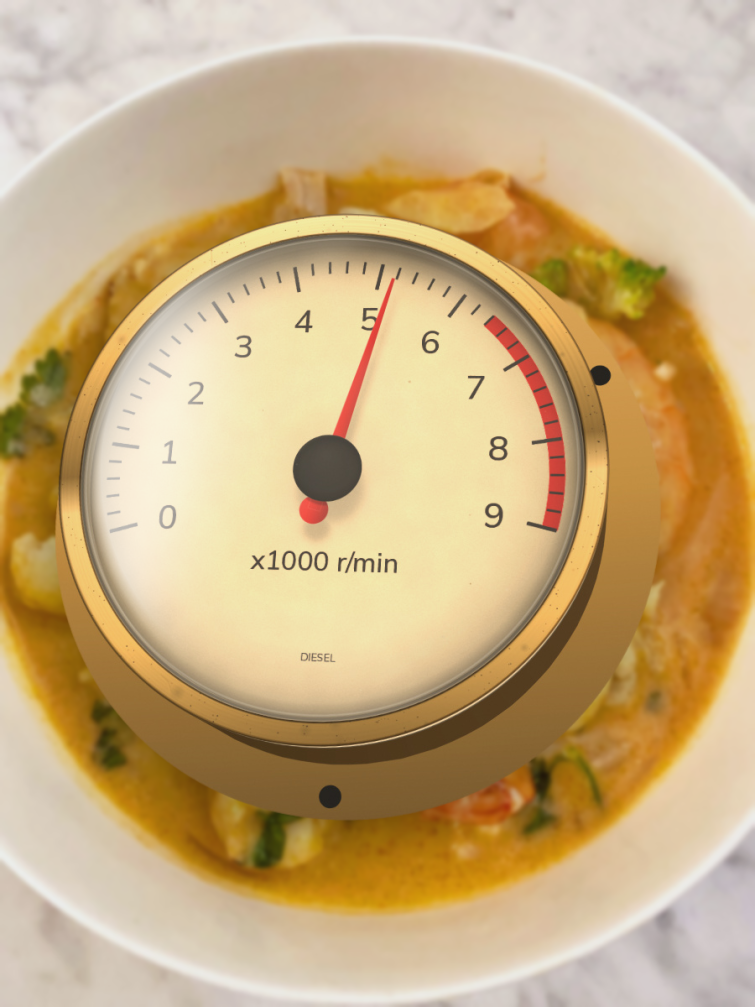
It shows 5200 rpm
